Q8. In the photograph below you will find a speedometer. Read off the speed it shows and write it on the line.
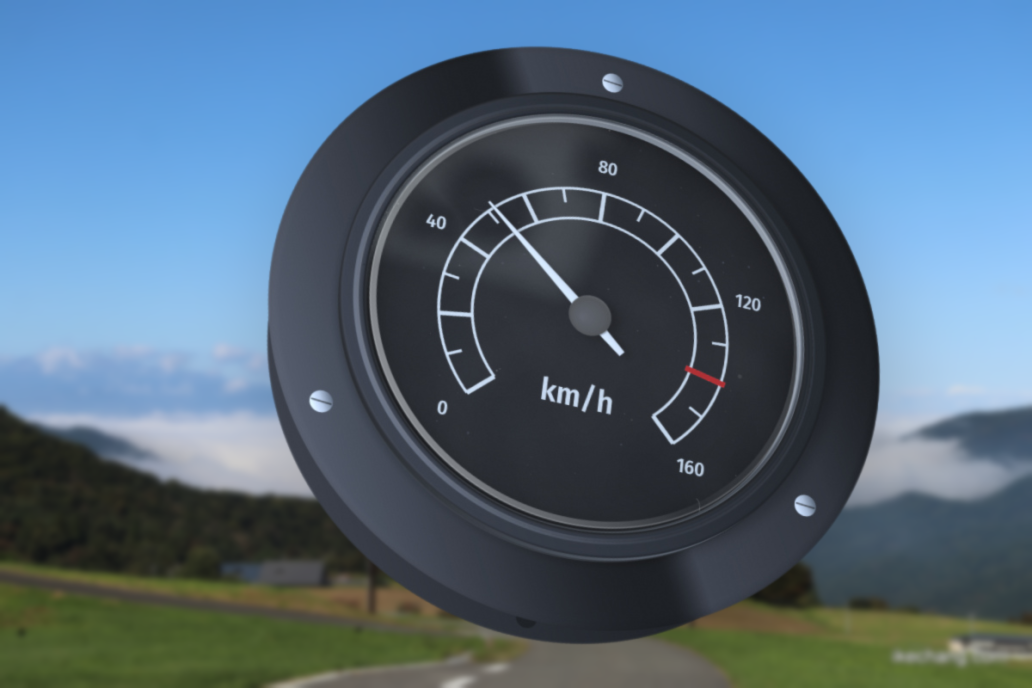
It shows 50 km/h
